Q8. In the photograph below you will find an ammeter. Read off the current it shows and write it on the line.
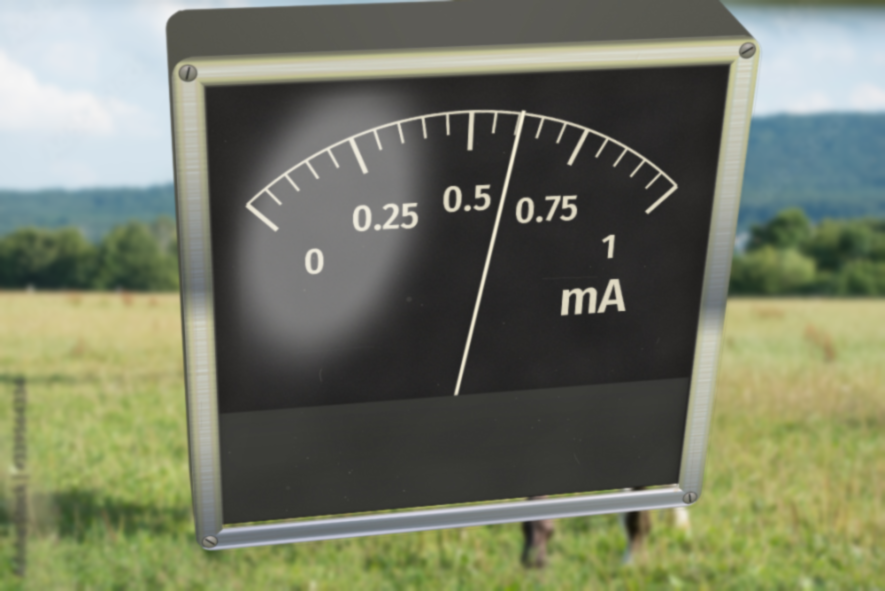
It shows 0.6 mA
